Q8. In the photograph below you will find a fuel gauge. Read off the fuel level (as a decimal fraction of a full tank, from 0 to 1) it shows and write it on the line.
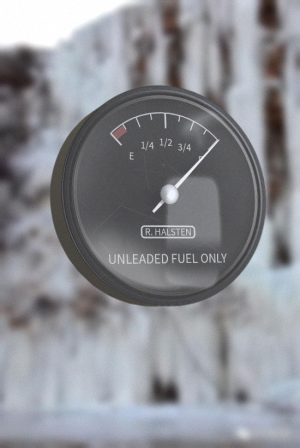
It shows 1
